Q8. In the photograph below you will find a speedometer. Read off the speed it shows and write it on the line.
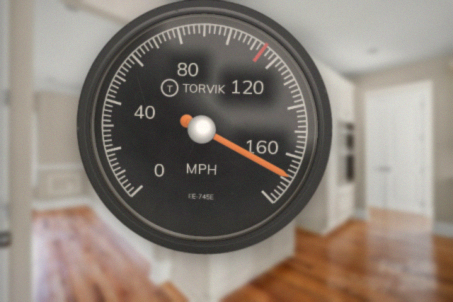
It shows 168 mph
